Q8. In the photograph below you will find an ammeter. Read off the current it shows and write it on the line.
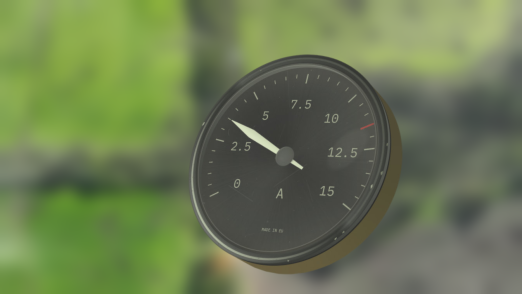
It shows 3.5 A
